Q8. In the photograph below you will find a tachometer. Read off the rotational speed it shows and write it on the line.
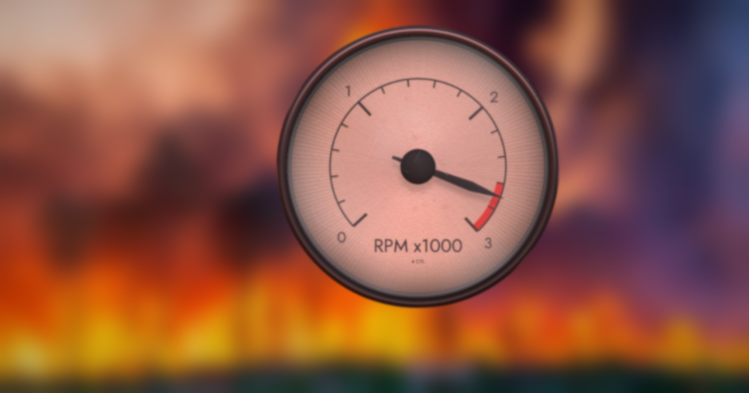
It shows 2700 rpm
